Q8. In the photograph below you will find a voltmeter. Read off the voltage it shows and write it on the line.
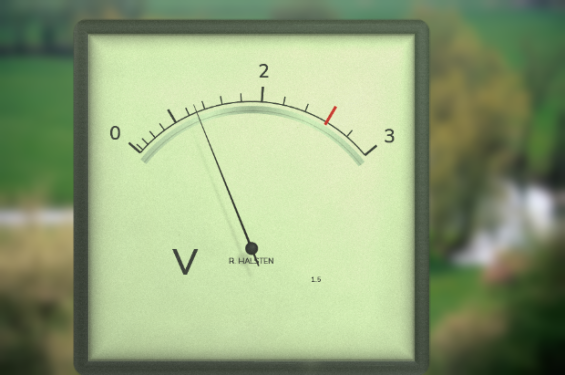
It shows 1.3 V
